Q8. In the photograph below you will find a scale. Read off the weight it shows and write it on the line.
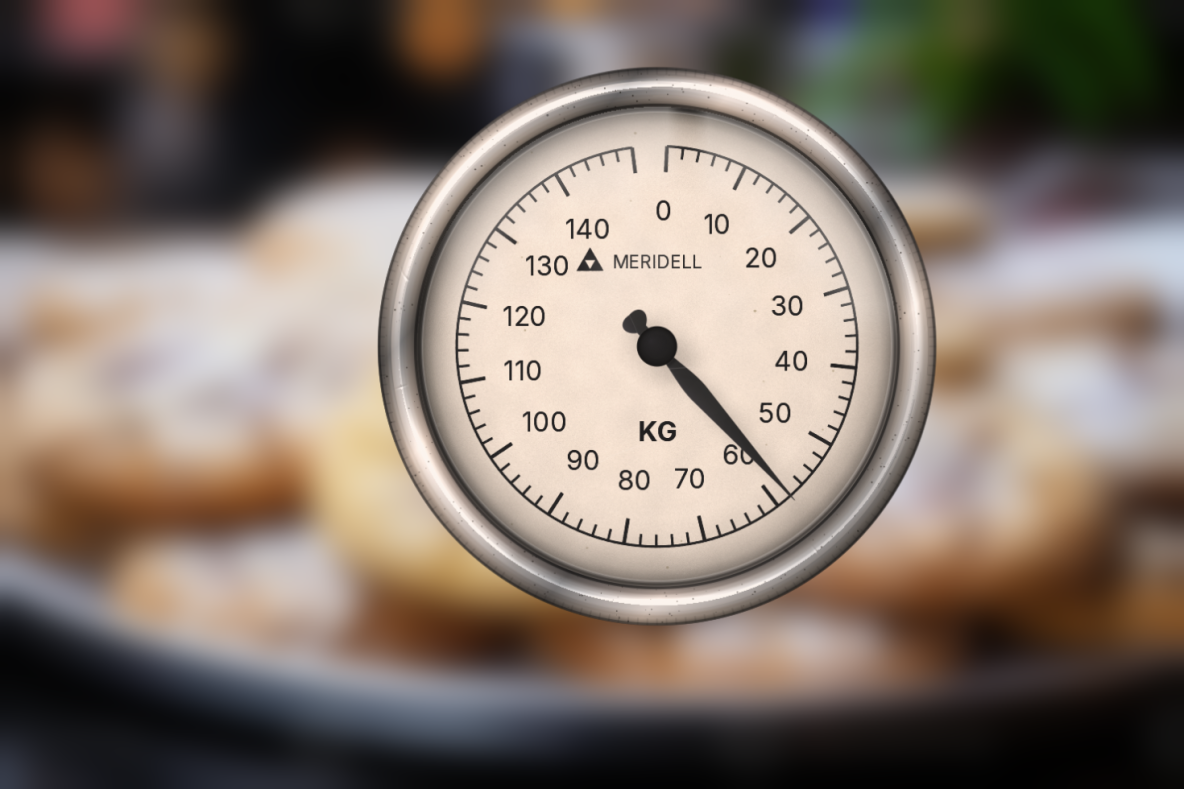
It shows 58 kg
